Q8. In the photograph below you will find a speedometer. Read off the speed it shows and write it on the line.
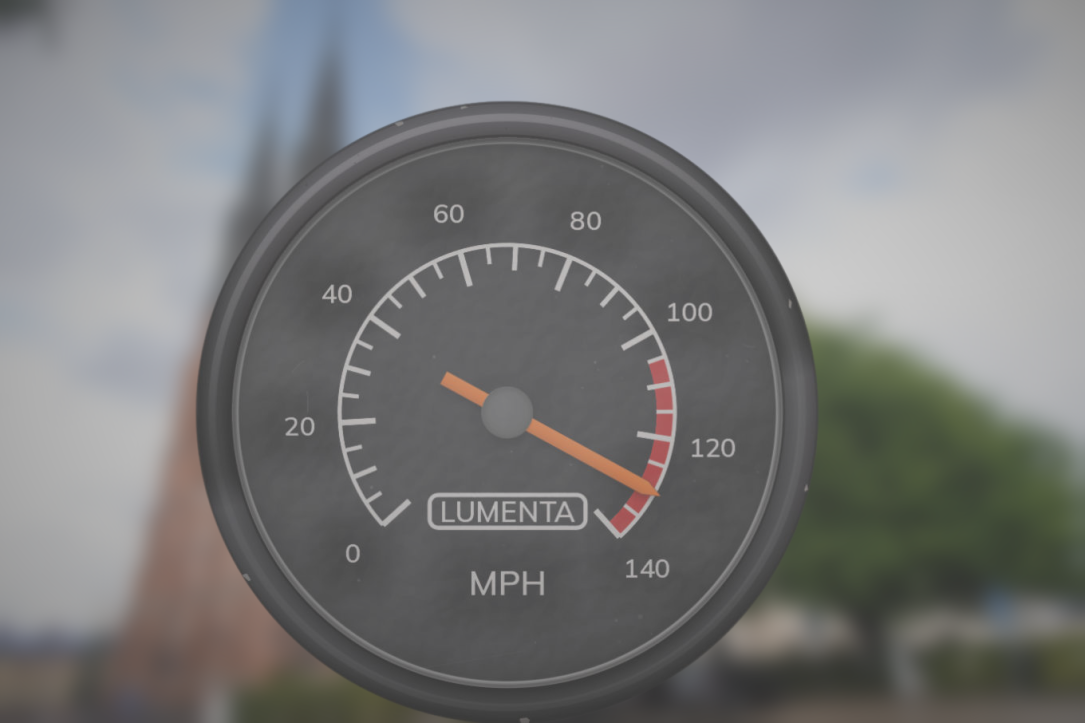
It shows 130 mph
